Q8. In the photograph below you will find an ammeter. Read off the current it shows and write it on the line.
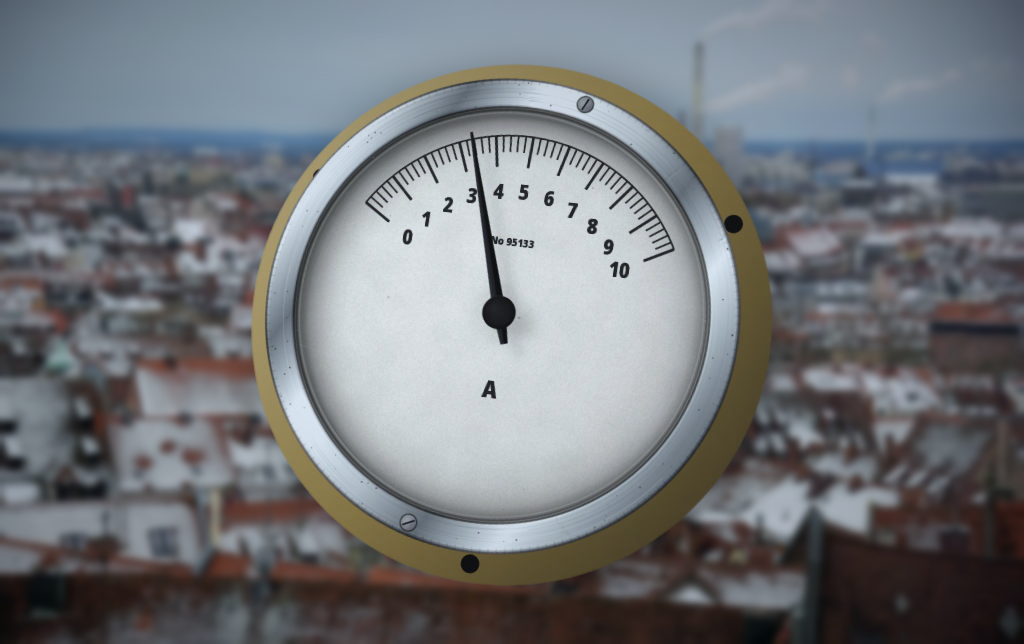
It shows 3.4 A
